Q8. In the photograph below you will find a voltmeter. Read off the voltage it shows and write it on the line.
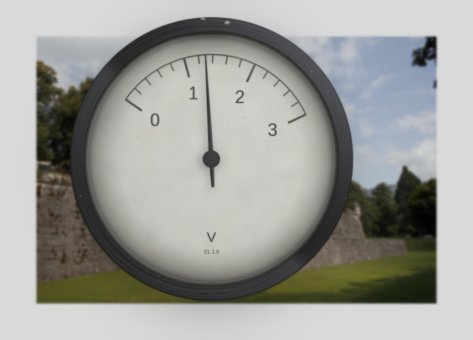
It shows 1.3 V
